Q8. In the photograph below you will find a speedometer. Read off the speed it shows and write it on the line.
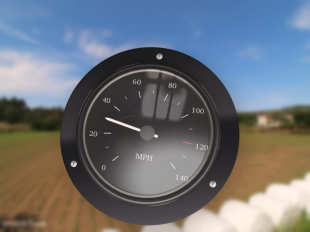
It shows 30 mph
